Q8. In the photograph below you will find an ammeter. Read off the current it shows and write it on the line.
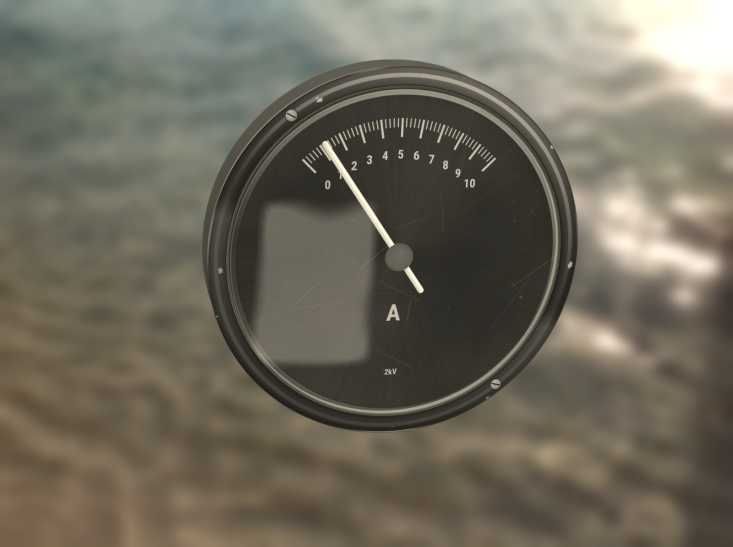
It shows 1.2 A
